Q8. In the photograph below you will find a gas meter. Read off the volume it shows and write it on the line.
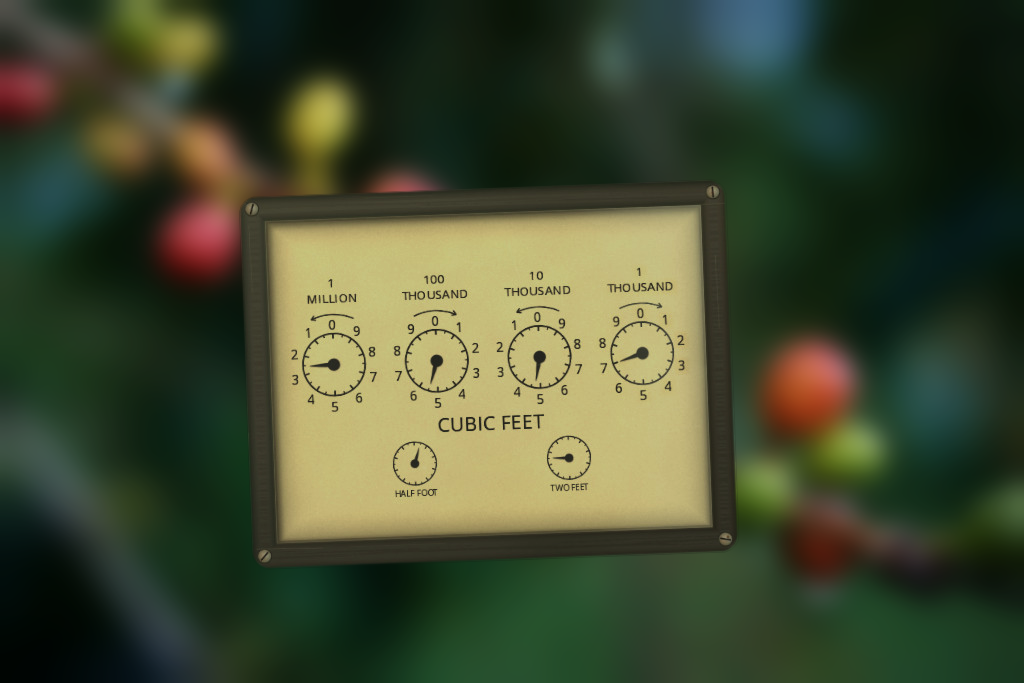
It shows 254700 ft³
